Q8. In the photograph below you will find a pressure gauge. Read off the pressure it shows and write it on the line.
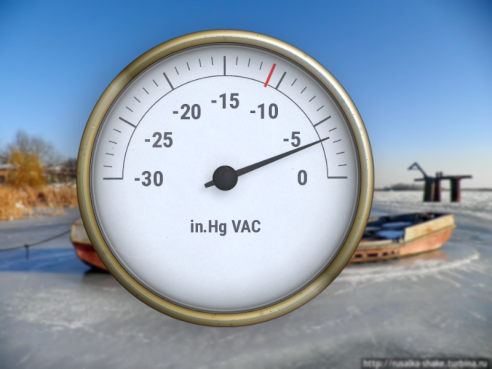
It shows -3.5 inHg
